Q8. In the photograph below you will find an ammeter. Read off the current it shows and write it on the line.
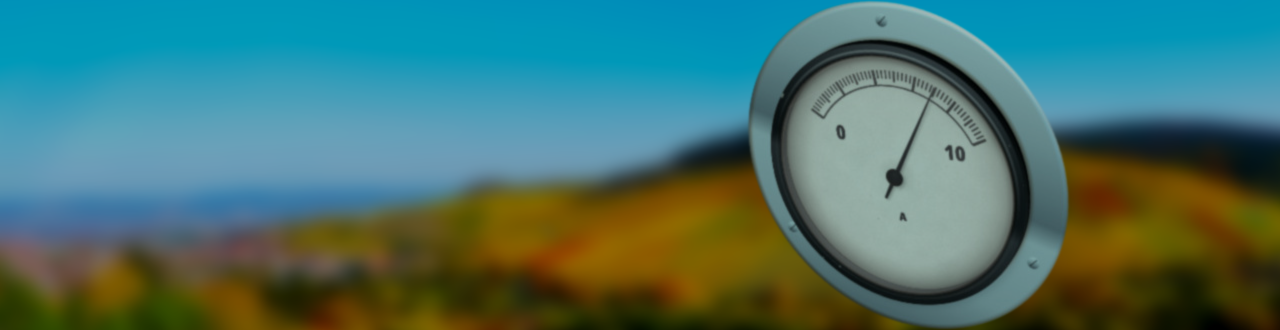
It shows 7 A
